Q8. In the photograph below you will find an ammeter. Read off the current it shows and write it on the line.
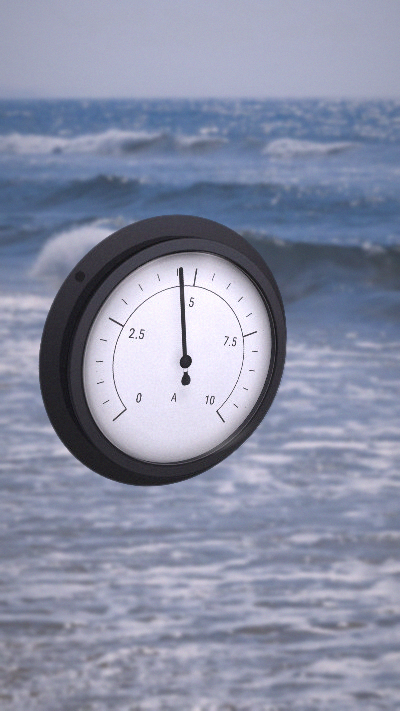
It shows 4.5 A
